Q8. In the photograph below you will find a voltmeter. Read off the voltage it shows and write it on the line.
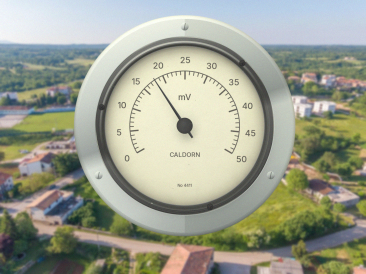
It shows 18 mV
